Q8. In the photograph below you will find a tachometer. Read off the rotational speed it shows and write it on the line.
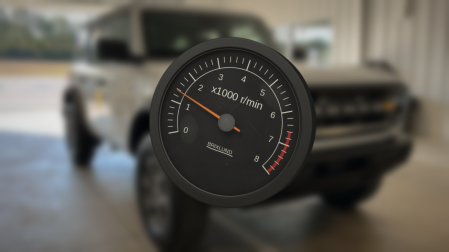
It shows 1400 rpm
